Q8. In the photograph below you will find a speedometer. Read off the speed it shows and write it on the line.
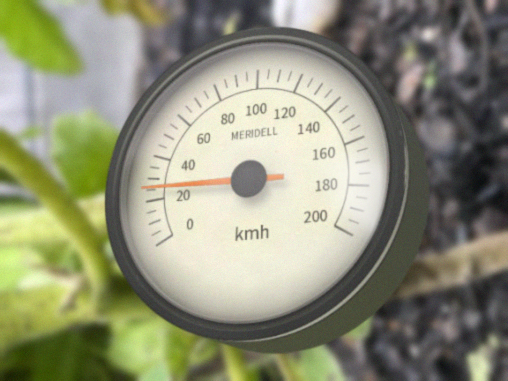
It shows 25 km/h
